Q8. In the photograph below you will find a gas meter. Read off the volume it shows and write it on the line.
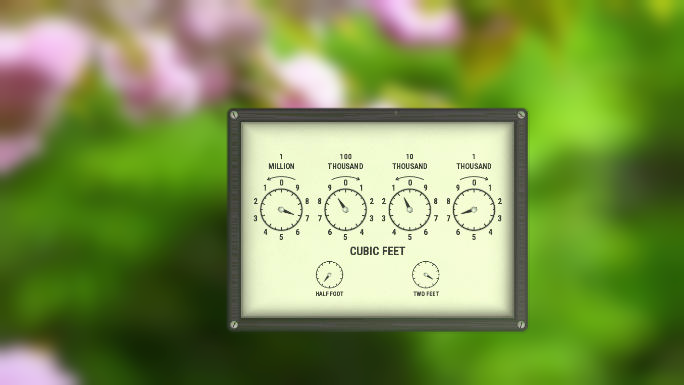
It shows 690700 ft³
